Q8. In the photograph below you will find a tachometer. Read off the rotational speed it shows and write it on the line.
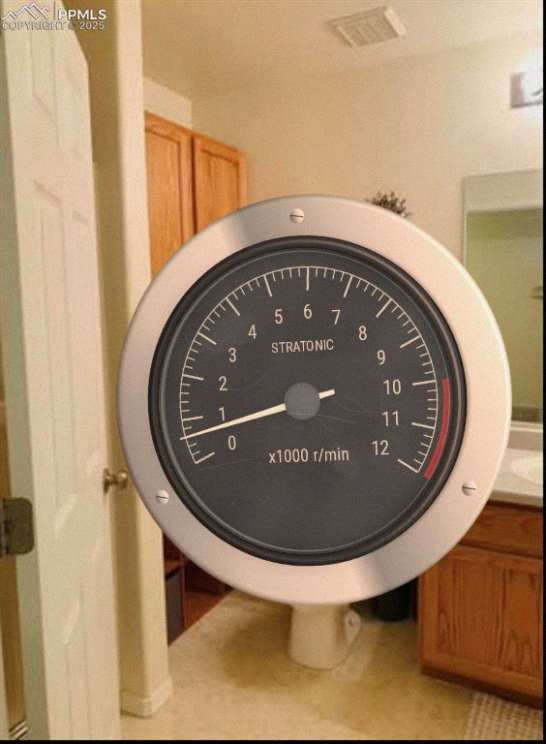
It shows 600 rpm
